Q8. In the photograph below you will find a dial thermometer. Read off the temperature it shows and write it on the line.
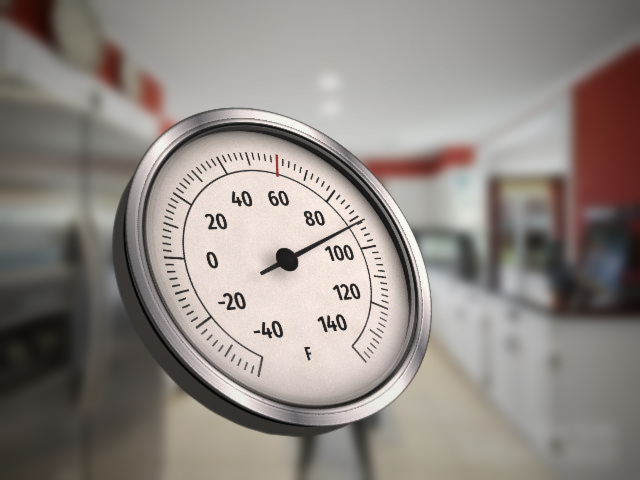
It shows 92 °F
